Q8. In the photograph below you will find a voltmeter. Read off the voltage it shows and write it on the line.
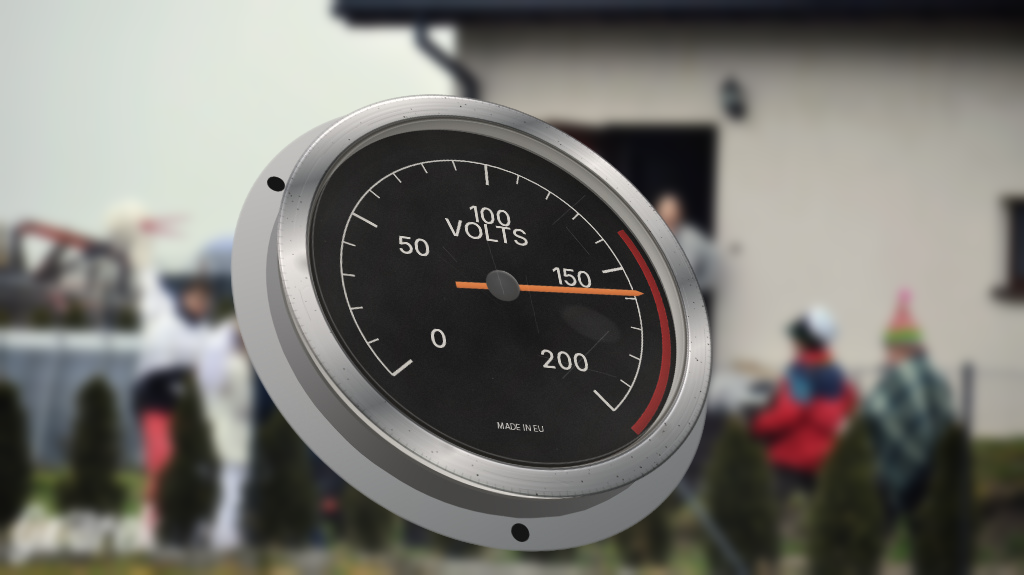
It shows 160 V
